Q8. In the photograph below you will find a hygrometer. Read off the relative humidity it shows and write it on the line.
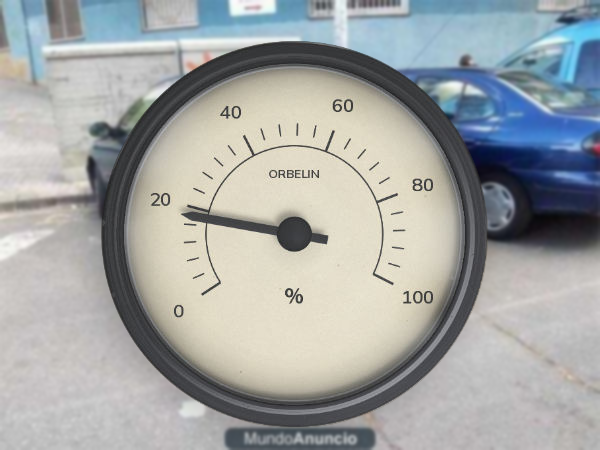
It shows 18 %
